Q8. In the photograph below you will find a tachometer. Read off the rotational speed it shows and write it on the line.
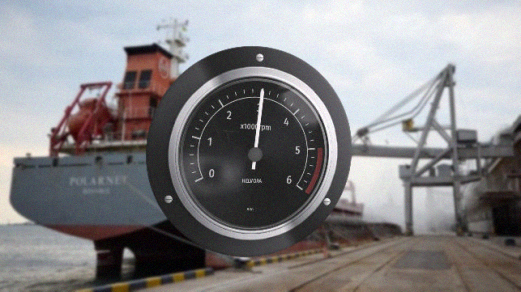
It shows 3000 rpm
